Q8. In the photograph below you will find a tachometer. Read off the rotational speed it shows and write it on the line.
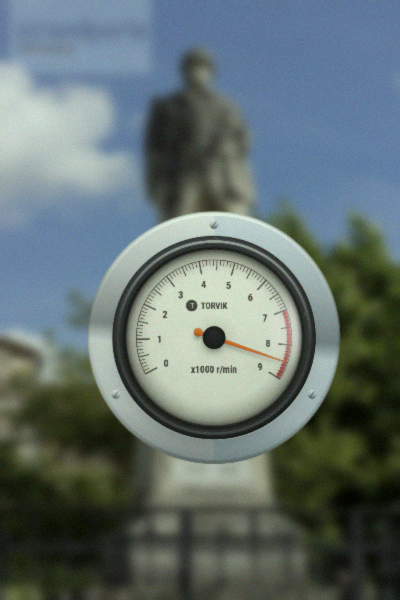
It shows 8500 rpm
